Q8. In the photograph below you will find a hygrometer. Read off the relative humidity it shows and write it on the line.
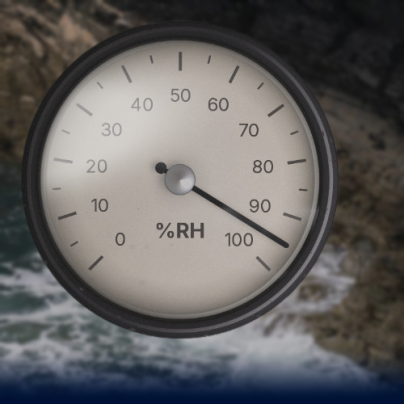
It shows 95 %
